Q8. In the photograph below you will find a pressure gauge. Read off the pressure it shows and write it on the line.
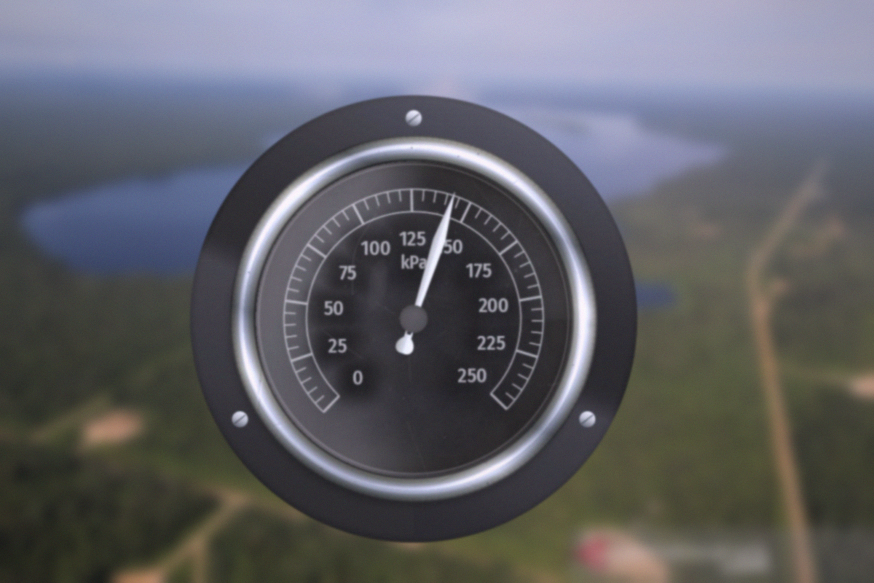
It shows 142.5 kPa
